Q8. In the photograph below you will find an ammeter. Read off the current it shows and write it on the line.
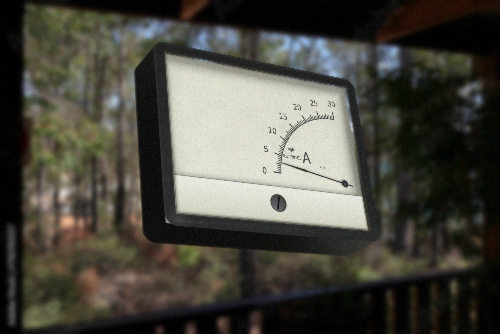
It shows 2.5 A
